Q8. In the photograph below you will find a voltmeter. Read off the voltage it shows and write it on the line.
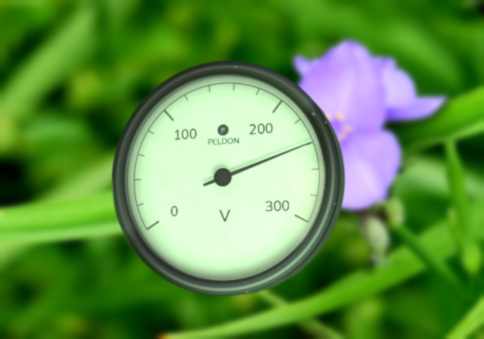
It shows 240 V
